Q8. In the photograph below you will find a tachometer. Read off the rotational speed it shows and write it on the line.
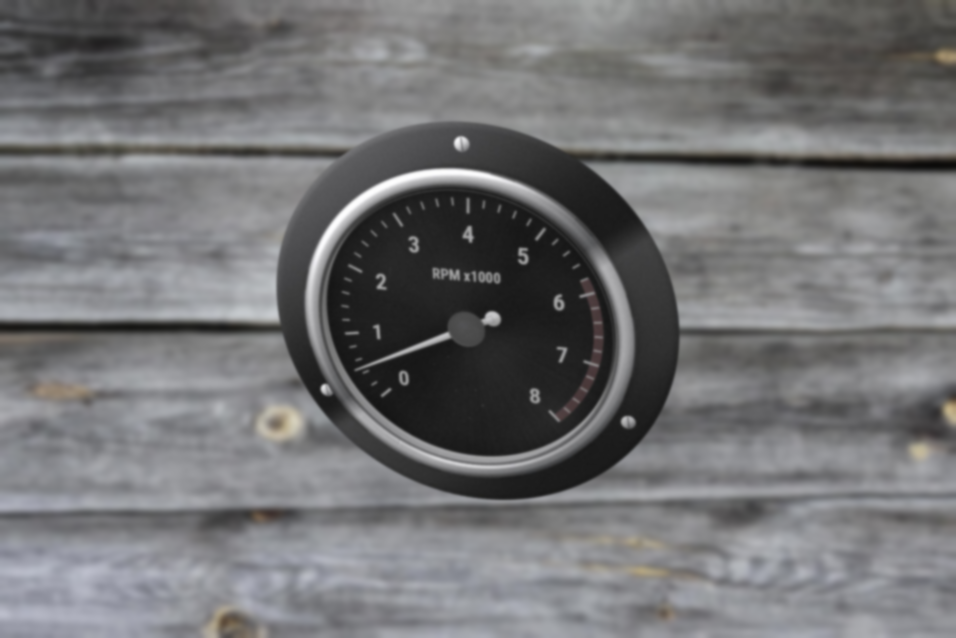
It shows 500 rpm
